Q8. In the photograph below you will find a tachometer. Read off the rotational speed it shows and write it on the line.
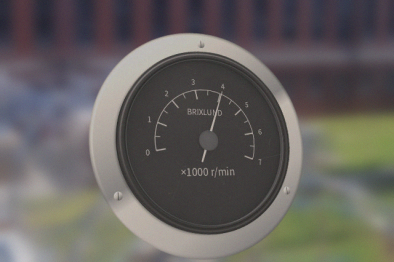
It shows 4000 rpm
